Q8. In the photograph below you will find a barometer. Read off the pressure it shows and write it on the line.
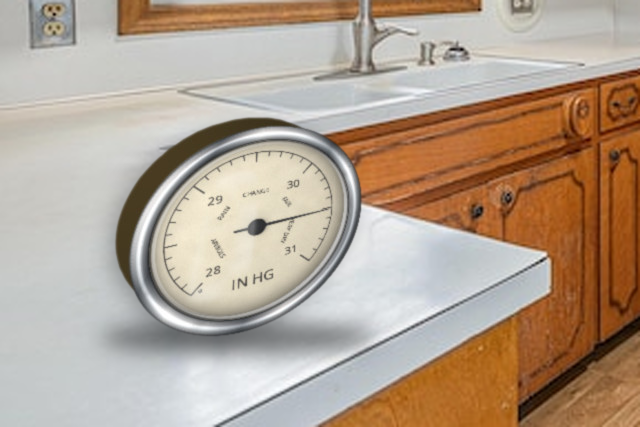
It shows 30.5 inHg
